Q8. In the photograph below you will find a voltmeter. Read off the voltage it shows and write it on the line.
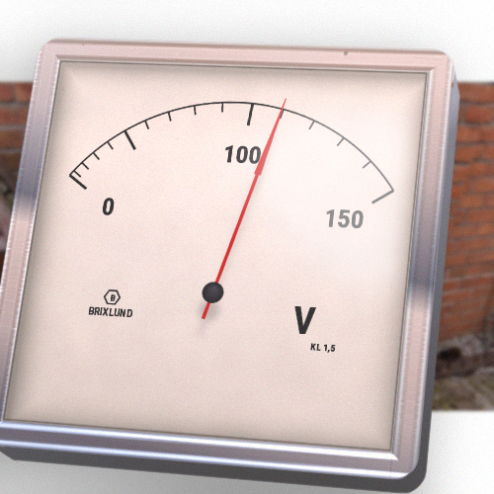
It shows 110 V
